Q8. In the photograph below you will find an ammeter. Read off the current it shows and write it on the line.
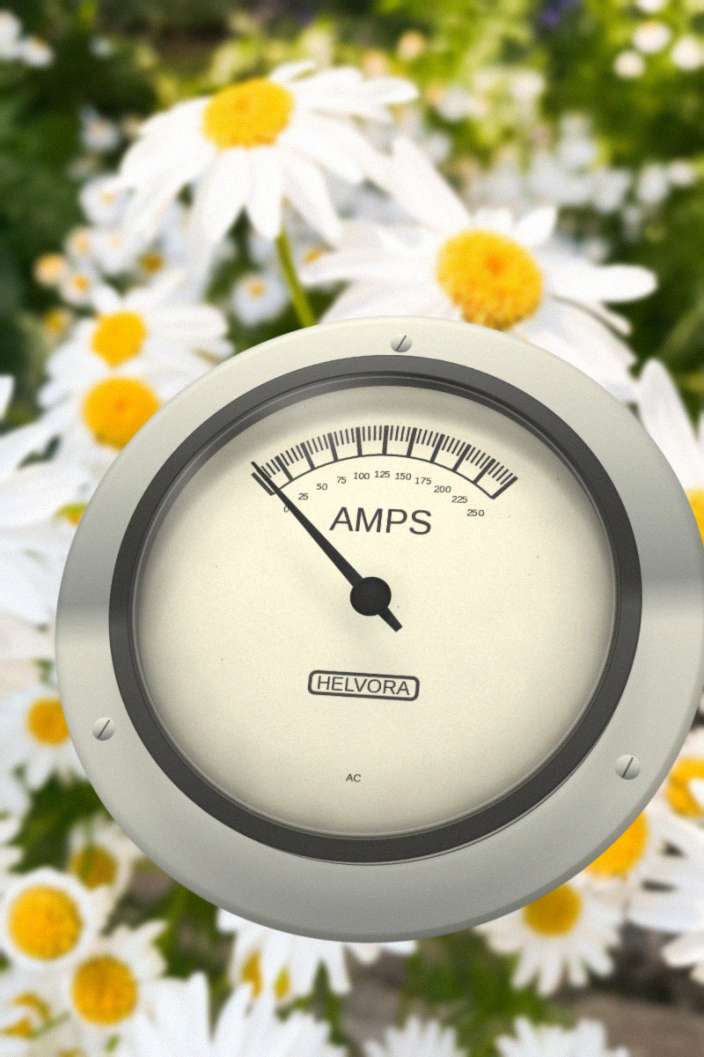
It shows 5 A
